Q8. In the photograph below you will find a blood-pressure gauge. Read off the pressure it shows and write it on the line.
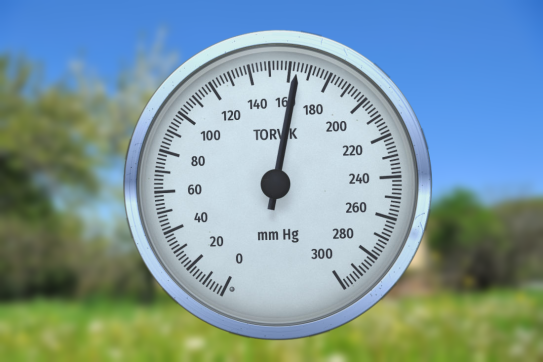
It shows 164 mmHg
